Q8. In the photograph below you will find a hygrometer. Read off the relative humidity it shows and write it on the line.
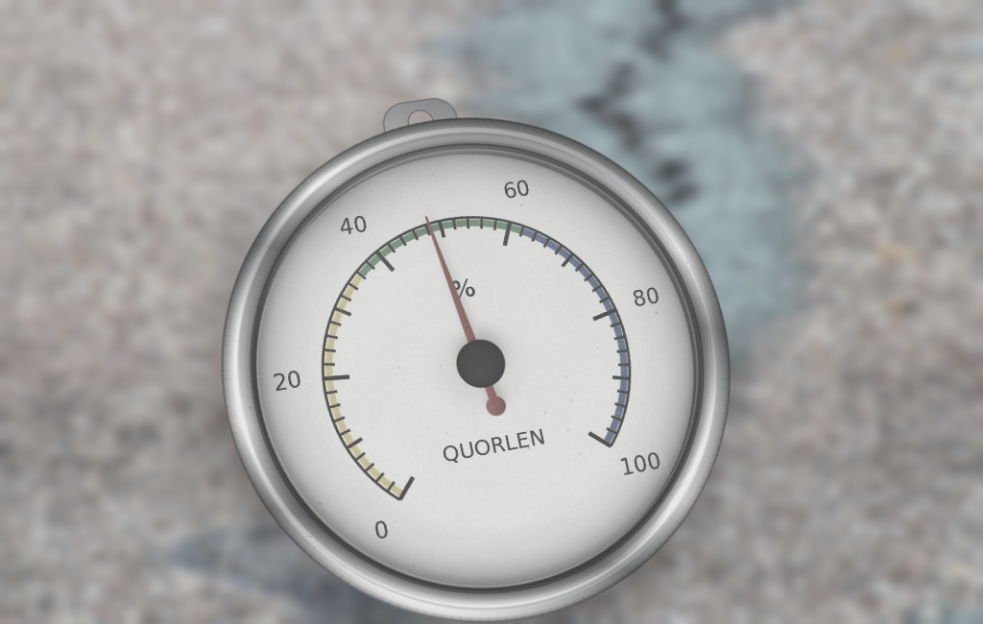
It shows 48 %
